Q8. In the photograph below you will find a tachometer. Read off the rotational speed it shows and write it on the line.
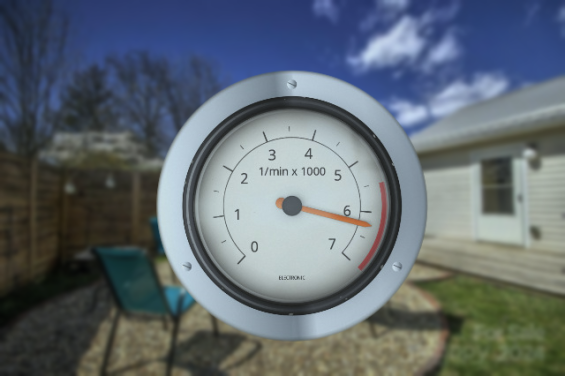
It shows 6250 rpm
